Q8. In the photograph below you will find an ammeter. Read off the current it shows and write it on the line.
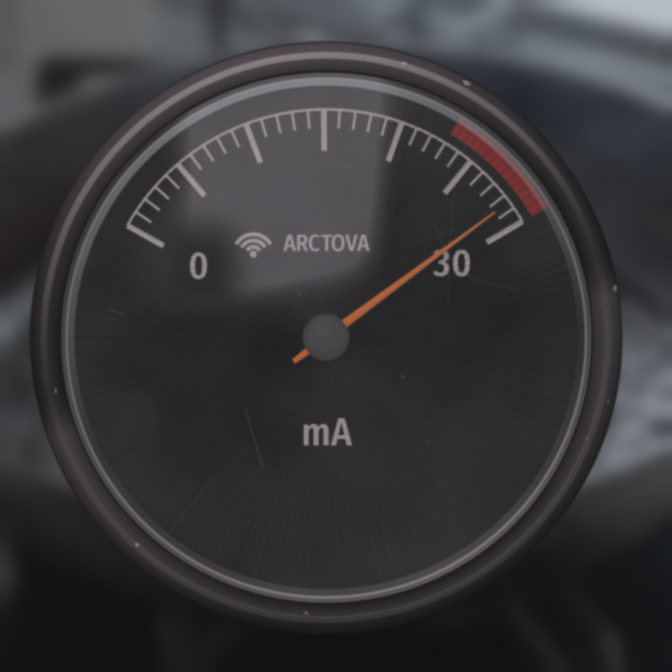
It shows 28.5 mA
